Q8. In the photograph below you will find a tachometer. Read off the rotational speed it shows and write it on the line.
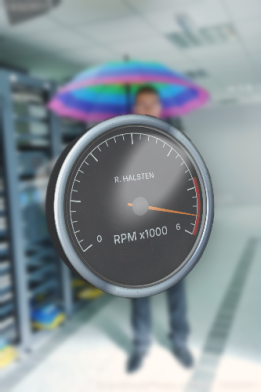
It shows 5600 rpm
